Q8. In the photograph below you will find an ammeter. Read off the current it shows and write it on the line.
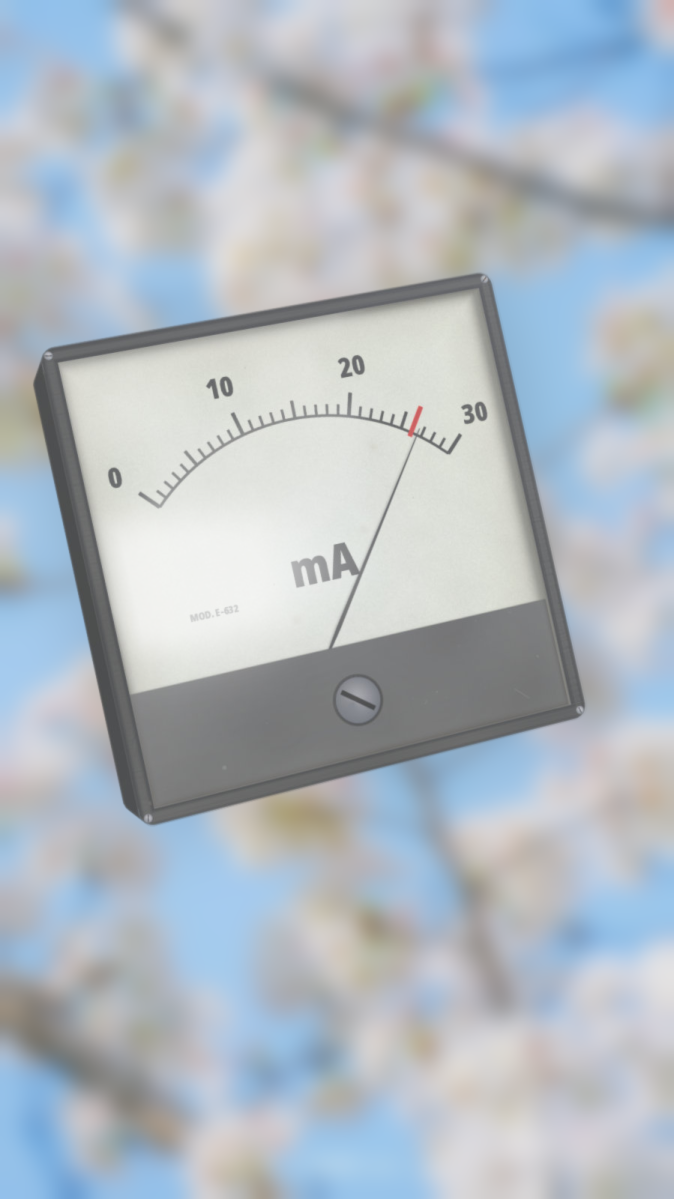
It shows 26.5 mA
